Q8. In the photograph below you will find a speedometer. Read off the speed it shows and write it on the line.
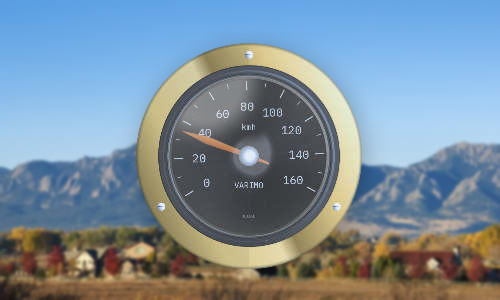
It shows 35 km/h
